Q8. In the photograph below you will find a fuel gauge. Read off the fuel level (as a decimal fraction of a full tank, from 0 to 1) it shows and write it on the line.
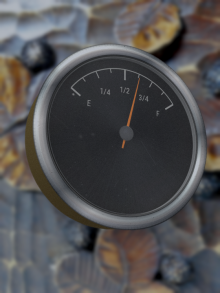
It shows 0.625
